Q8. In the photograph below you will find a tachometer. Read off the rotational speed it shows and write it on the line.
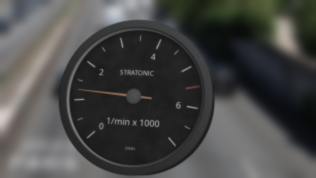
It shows 1250 rpm
